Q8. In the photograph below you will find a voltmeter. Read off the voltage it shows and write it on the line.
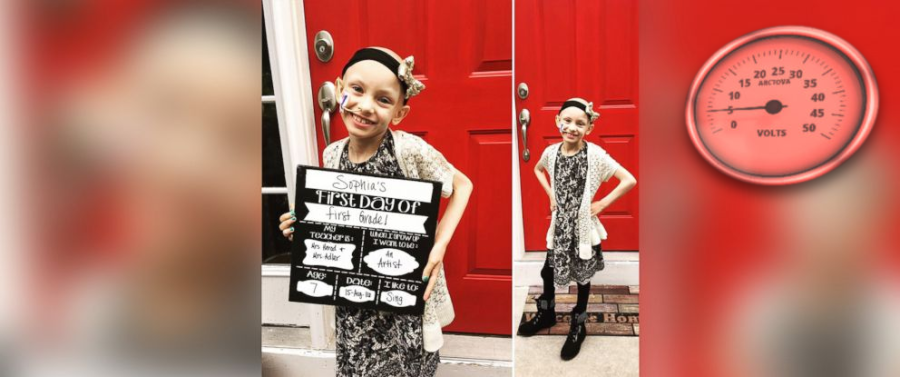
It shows 5 V
